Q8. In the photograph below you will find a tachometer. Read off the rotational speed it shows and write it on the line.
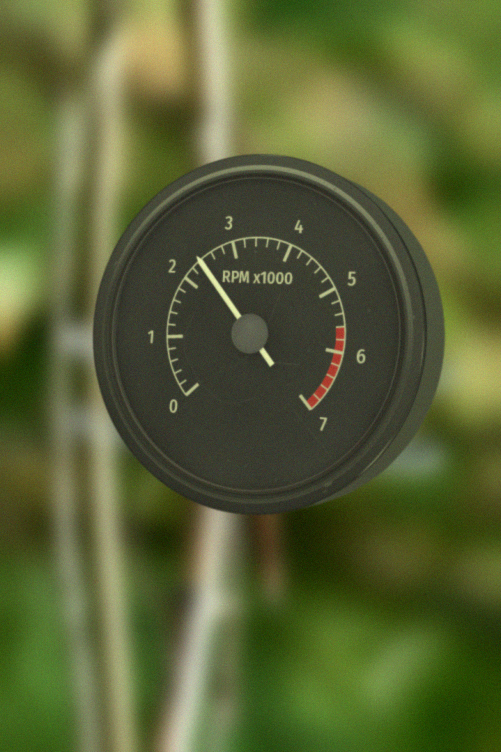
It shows 2400 rpm
